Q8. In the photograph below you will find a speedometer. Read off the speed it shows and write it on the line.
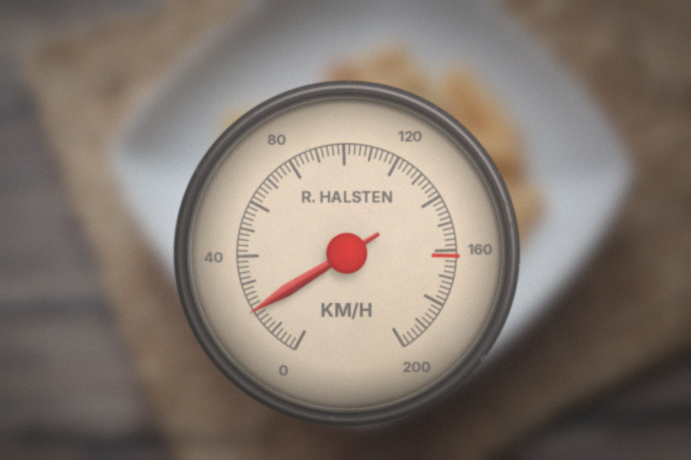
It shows 20 km/h
